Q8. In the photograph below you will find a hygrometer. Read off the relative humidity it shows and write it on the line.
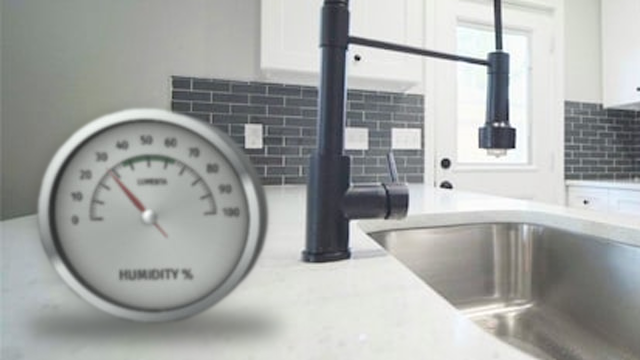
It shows 30 %
